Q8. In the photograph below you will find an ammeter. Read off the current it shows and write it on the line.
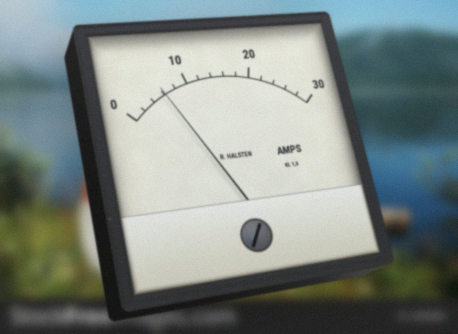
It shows 6 A
